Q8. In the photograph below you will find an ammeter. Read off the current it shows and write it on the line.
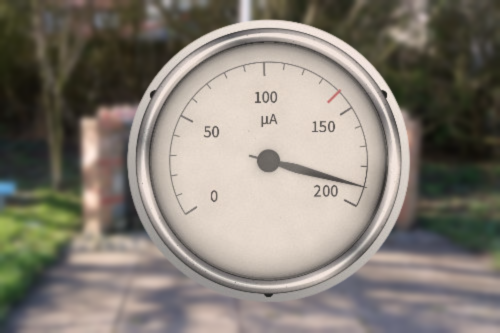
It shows 190 µA
